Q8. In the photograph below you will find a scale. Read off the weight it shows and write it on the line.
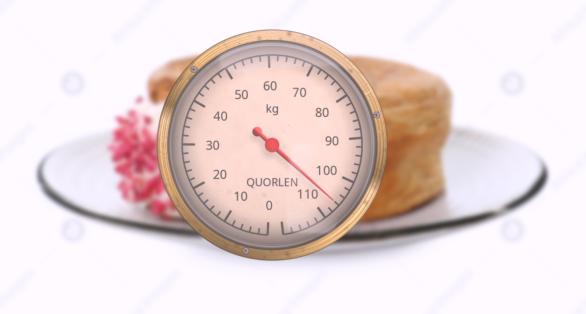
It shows 106 kg
